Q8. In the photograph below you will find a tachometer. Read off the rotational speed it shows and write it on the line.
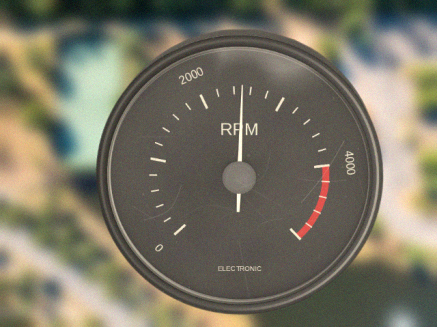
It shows 2500 rpm
